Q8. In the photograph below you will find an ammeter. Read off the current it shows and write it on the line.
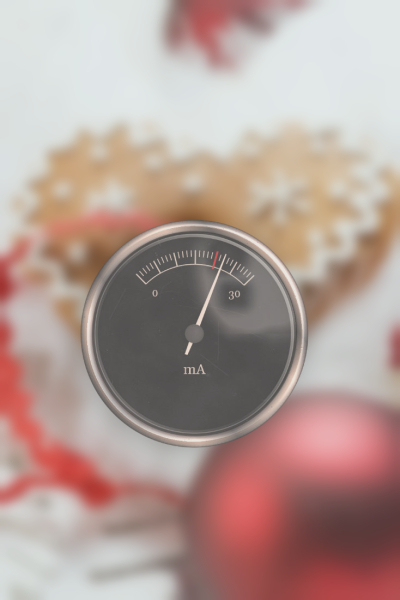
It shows 22 mA
